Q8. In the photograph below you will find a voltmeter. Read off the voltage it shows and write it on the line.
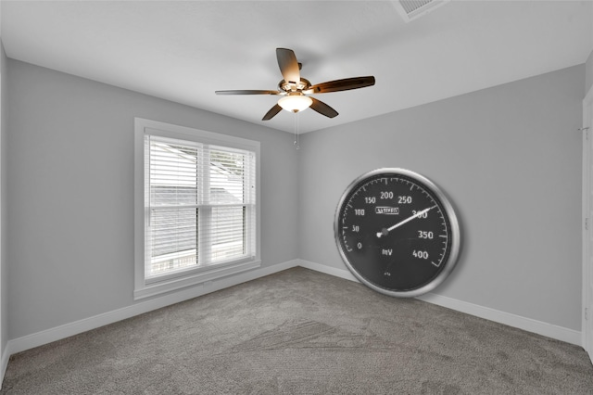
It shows 300 mV
